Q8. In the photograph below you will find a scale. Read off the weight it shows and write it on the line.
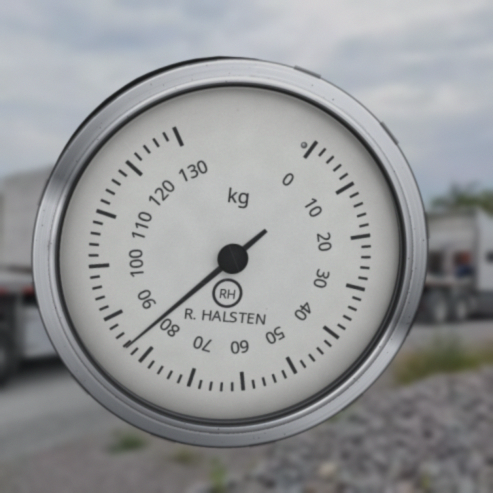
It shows 84 kg
